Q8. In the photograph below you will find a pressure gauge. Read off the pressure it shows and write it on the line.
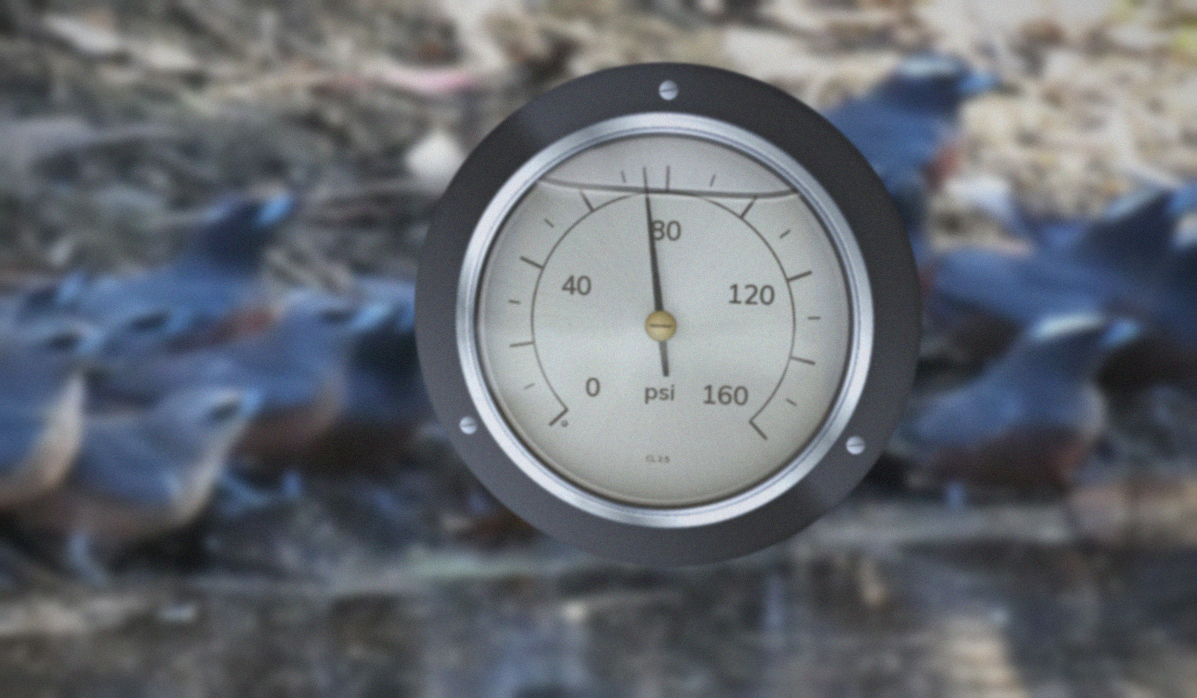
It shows 75 psi
